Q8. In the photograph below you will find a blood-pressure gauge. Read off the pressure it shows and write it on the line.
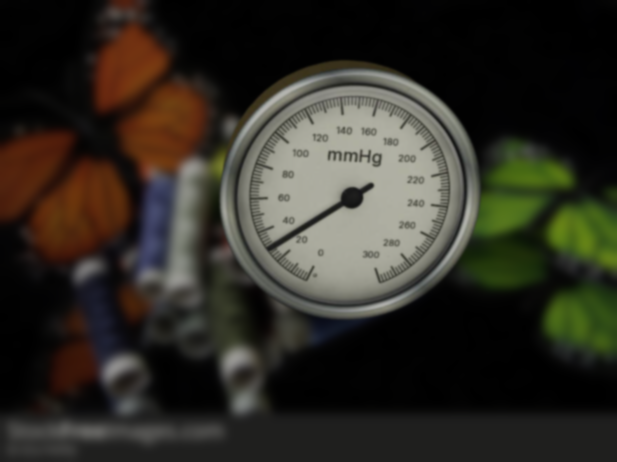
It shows 30 mmHg
